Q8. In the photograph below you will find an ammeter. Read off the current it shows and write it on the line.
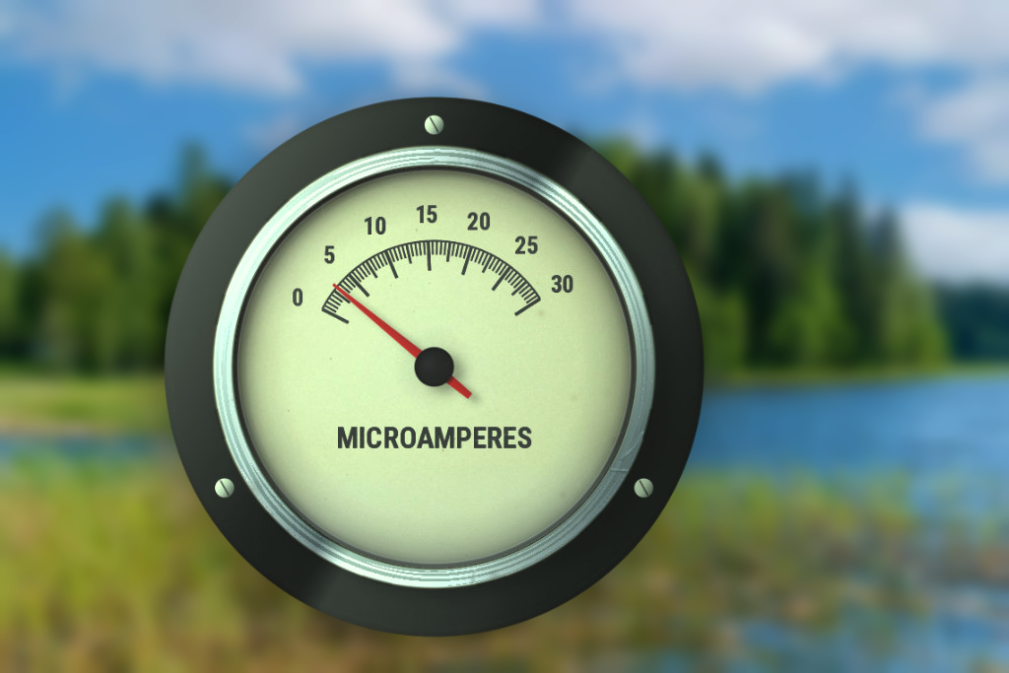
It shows 3 µA
